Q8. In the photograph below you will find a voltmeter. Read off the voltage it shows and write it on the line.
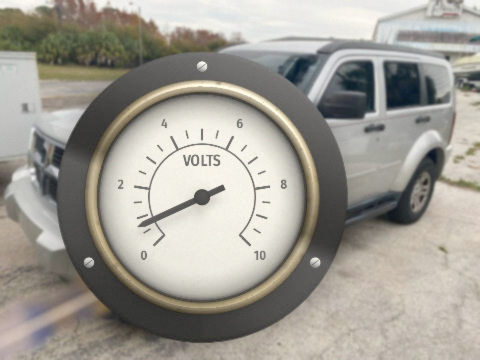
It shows 0.75 V
